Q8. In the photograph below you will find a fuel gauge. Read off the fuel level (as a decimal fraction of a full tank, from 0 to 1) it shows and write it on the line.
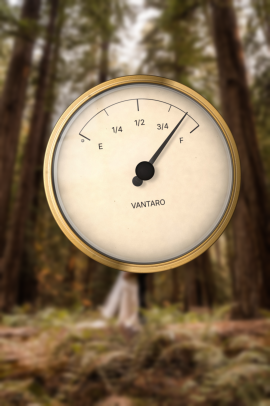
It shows 0.875
